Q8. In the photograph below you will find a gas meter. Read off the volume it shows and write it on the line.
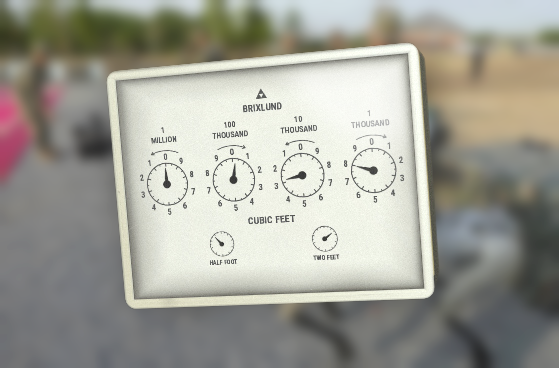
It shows 2800 ft³
